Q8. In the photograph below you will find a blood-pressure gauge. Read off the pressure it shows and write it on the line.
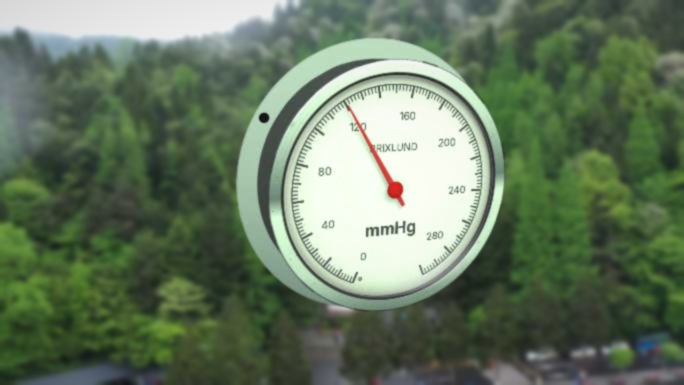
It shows 120 mmHg
